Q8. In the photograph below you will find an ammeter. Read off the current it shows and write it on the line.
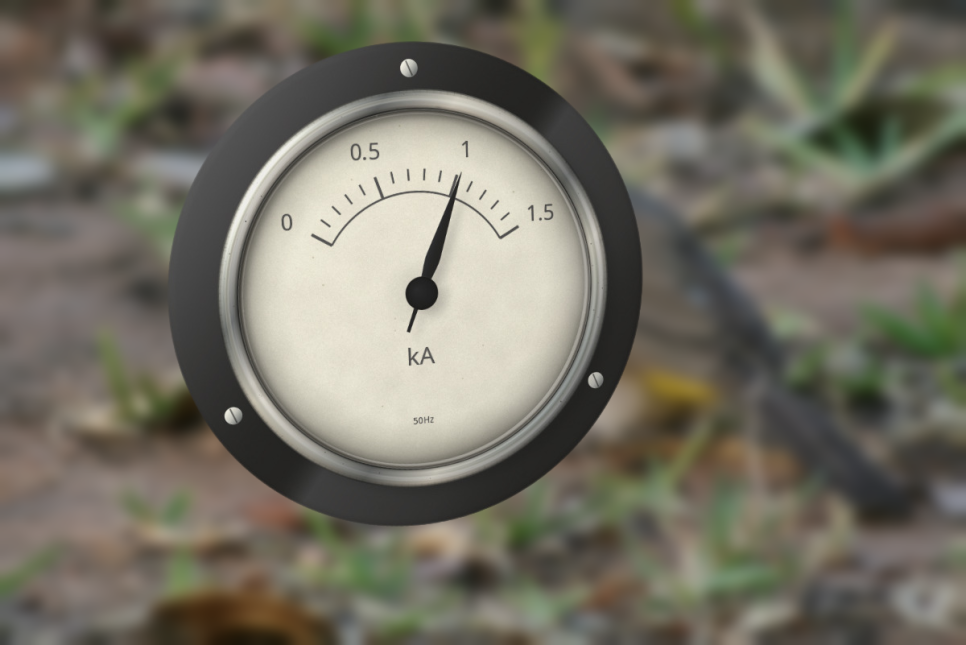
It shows 1 kA
